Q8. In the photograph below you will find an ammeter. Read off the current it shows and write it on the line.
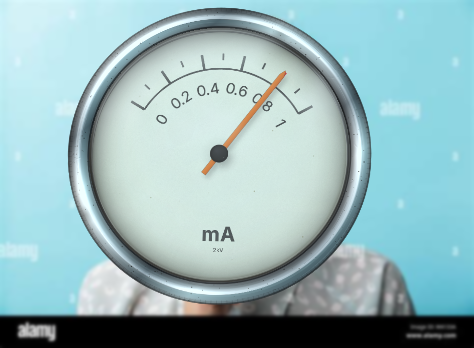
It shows 0.8 mA
